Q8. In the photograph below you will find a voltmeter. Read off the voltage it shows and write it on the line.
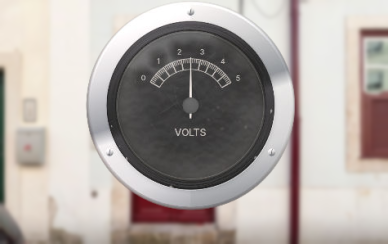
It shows 2.5 V
